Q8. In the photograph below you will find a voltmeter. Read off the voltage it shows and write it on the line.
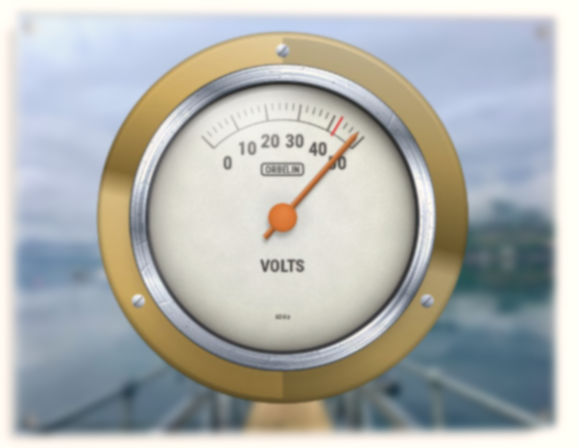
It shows 48 V
